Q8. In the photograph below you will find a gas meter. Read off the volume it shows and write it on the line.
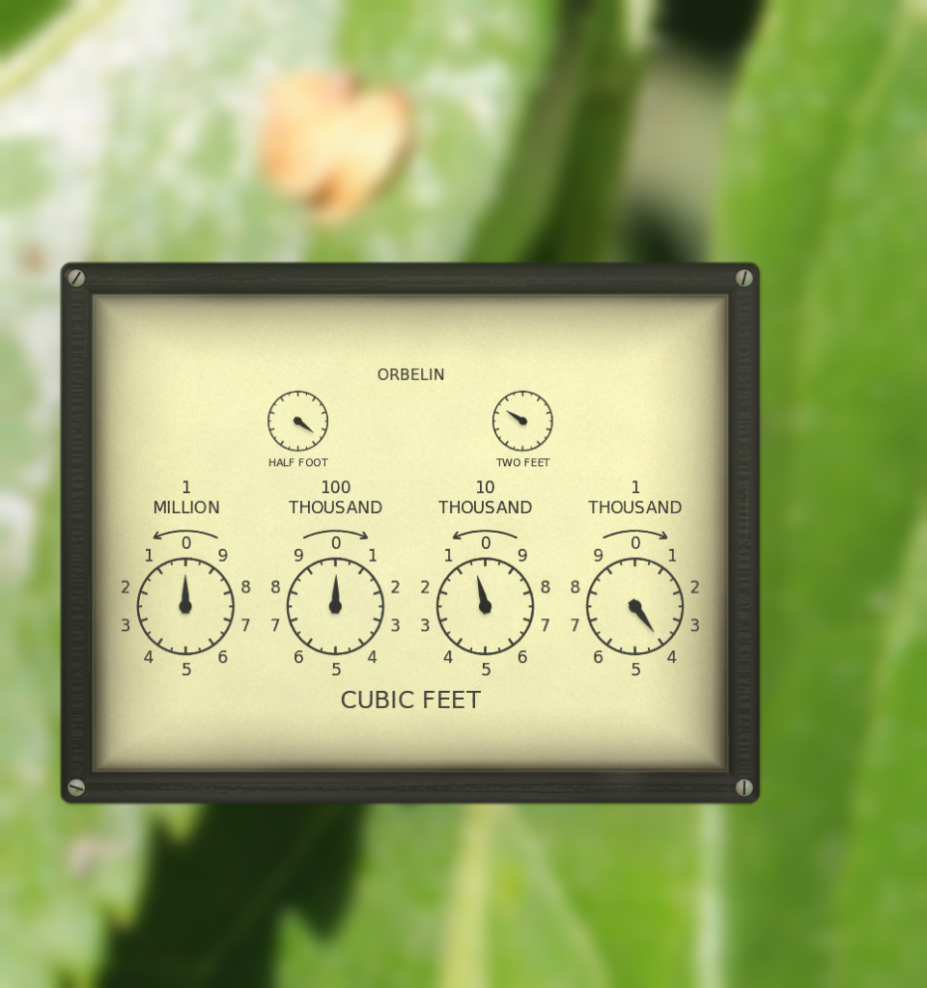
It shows 400 ft³
